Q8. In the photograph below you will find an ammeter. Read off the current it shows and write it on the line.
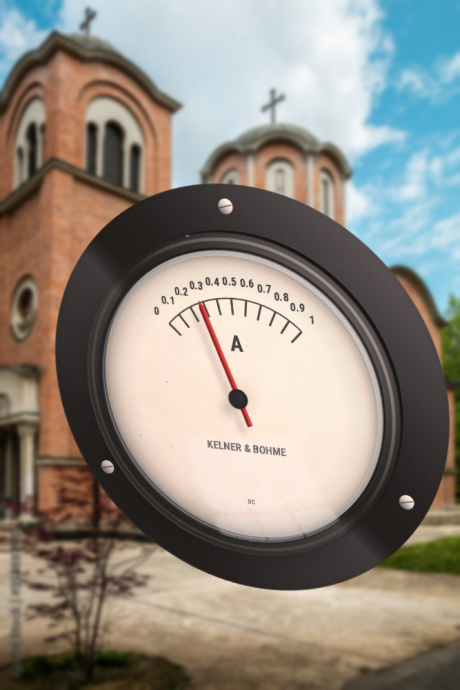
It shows 0.3 A
